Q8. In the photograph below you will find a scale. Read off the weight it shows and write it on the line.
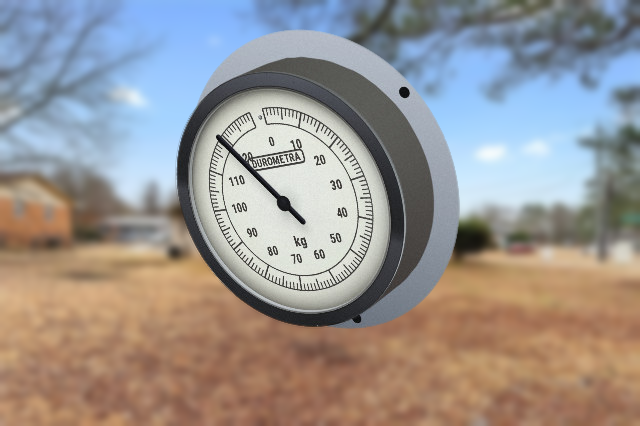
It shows 120 kg
